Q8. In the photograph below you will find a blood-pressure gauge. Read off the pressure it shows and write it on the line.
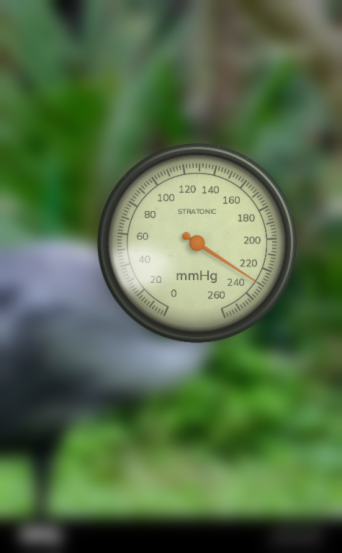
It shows 230 mmHg
